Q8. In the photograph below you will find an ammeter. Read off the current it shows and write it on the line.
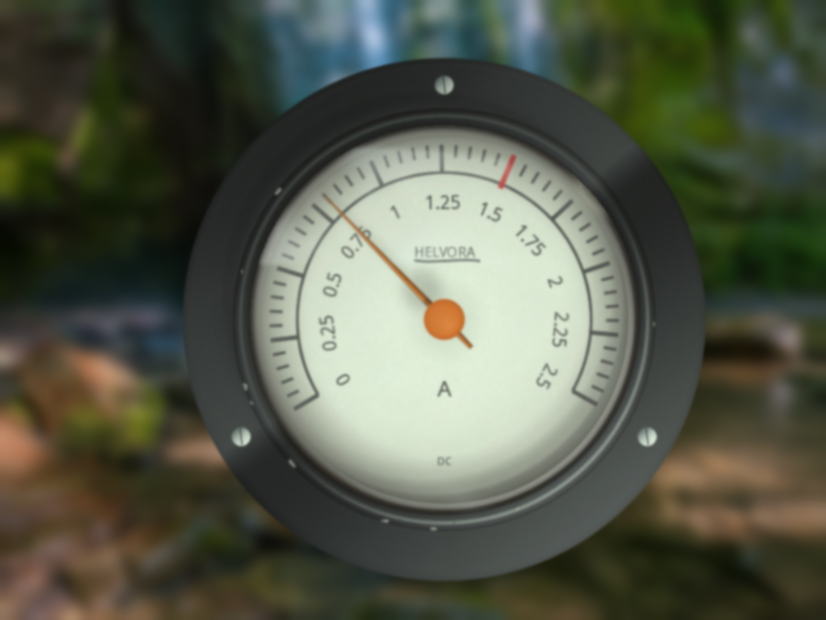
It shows 0.8 A
